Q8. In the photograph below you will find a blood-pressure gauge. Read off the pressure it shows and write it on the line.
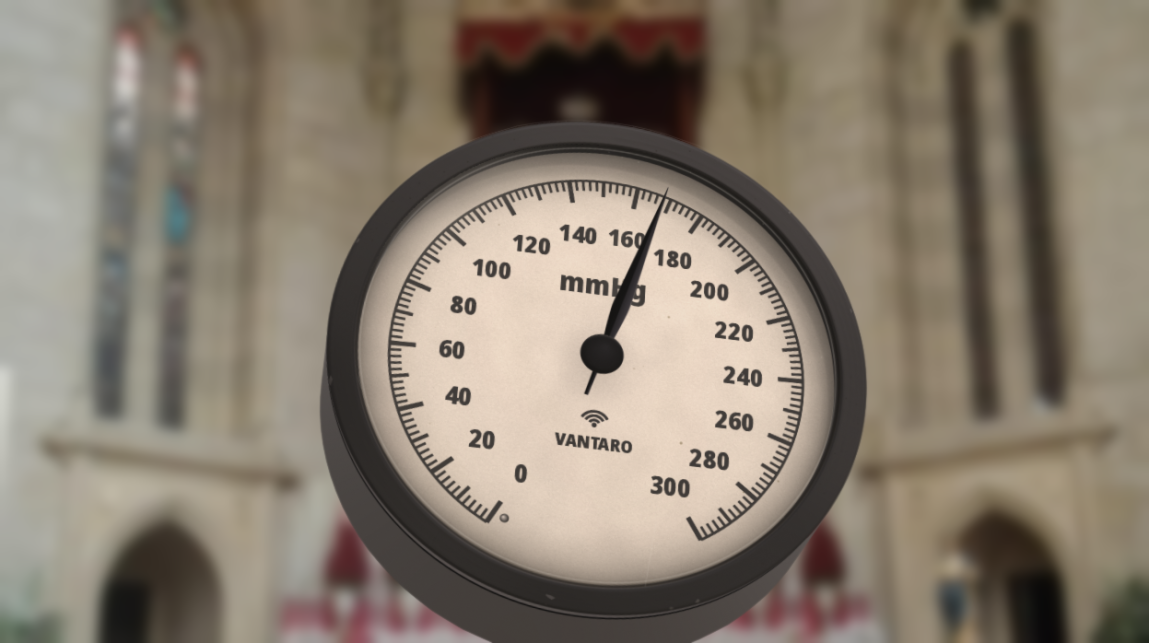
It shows 168 mmHg
